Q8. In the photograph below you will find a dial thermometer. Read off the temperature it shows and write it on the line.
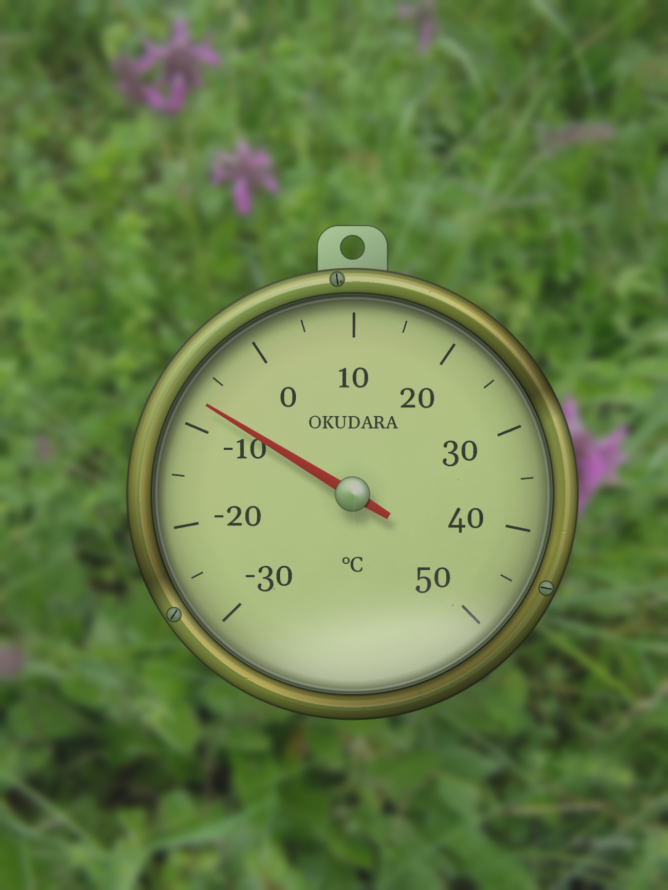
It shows -7.5 °C
